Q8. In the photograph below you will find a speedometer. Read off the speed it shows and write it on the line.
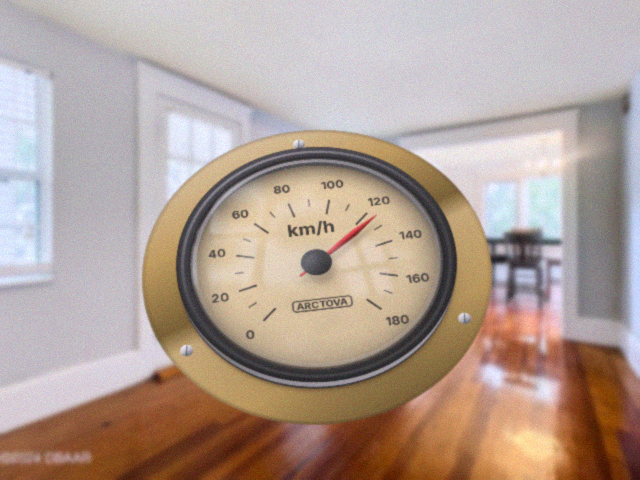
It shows 125 km/h
